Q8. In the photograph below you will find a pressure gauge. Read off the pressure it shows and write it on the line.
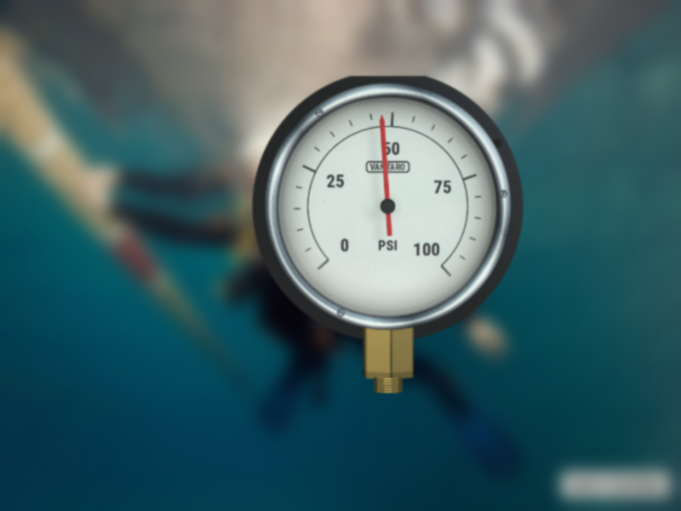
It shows 47.5 psi
